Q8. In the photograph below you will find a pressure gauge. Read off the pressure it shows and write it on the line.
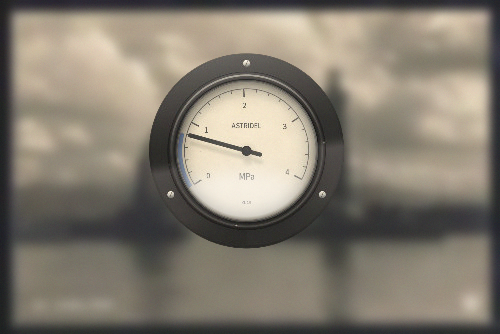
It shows 0.8 MPa
